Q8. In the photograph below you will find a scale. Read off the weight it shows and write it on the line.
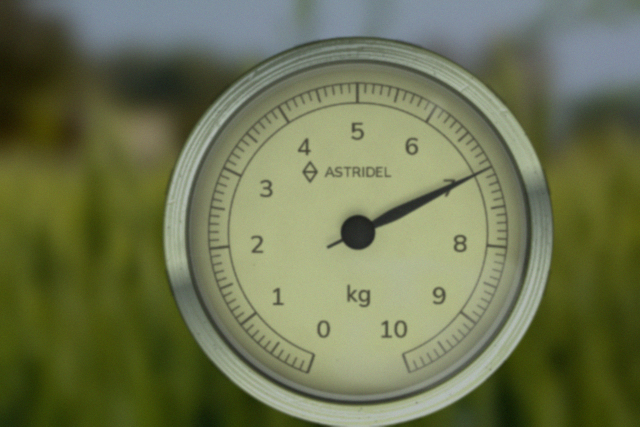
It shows 7 kg
